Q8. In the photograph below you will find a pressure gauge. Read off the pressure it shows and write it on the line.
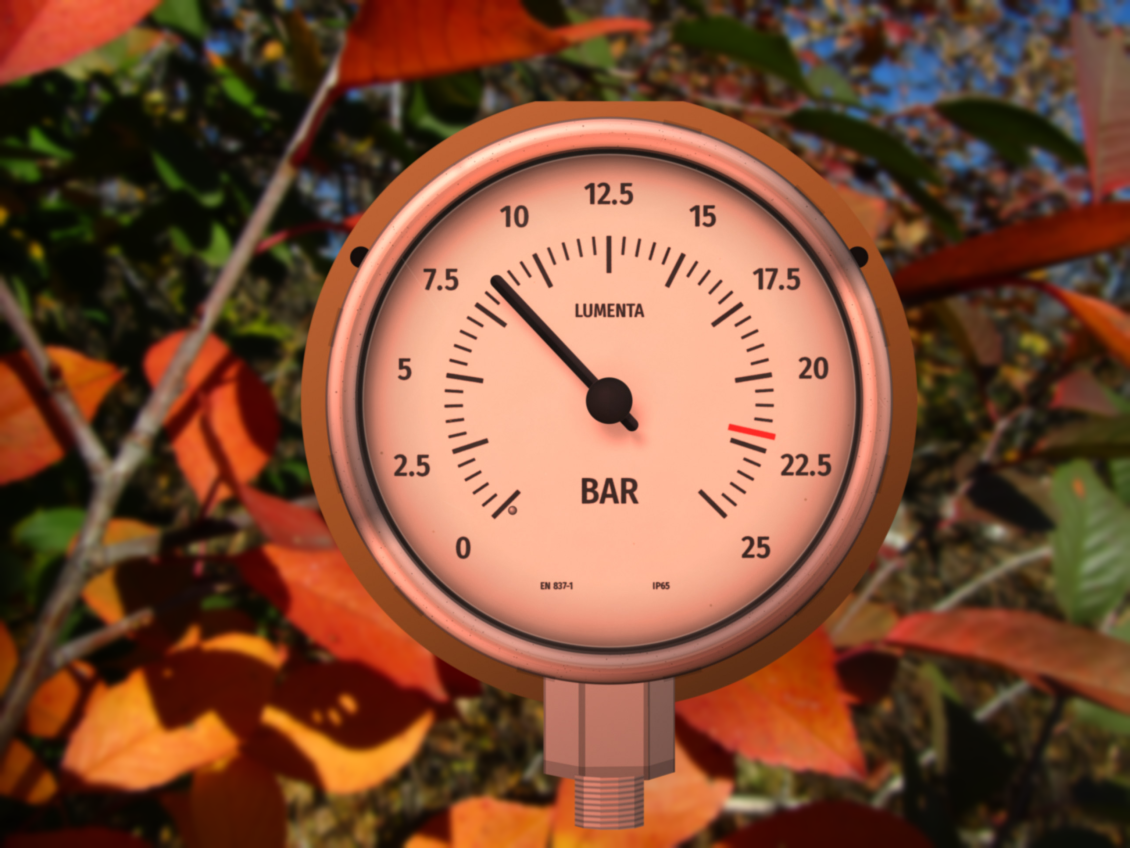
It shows 8.5 bar
